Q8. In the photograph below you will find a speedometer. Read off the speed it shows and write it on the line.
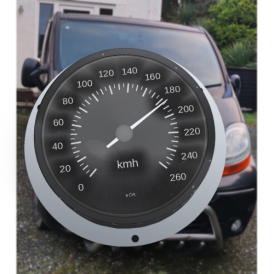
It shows 185 km/h
